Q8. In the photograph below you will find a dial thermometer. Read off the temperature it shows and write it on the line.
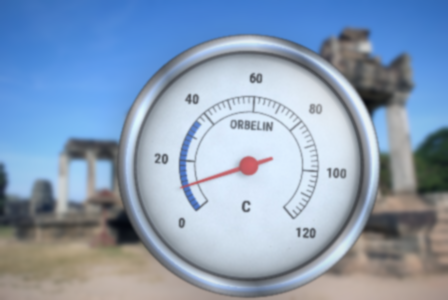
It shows 10 °C
